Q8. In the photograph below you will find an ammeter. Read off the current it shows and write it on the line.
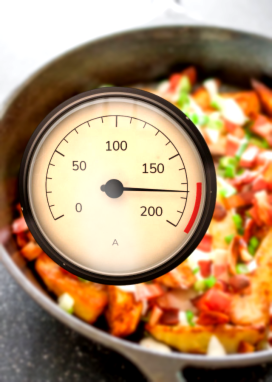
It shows 175 A
